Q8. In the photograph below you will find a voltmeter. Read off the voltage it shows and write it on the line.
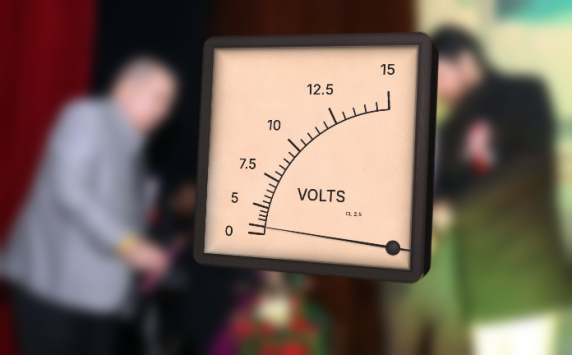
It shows 2.5 V
